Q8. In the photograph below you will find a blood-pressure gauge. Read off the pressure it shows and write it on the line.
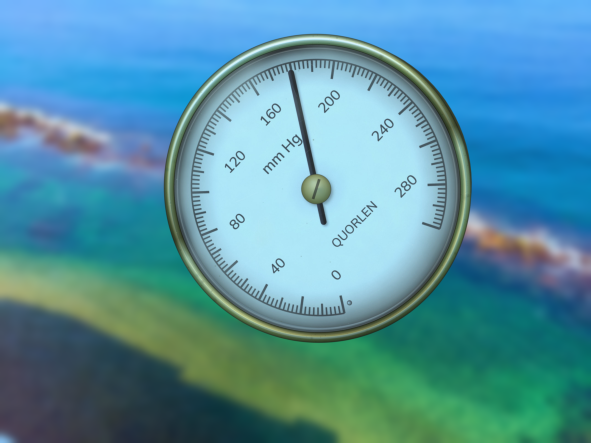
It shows 180 mmHg
